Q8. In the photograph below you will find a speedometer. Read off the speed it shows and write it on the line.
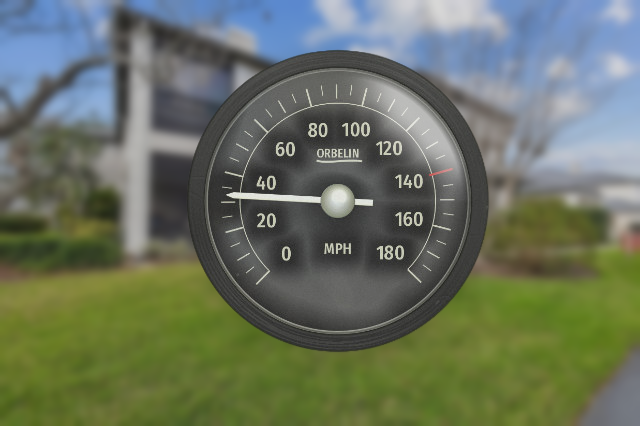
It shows 32.5 mph
